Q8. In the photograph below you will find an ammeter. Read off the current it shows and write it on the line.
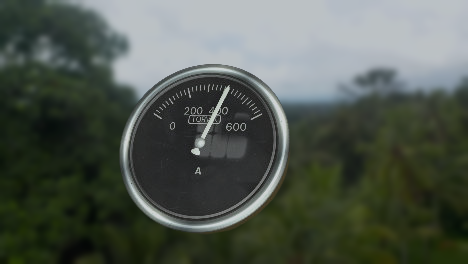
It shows 400 A
